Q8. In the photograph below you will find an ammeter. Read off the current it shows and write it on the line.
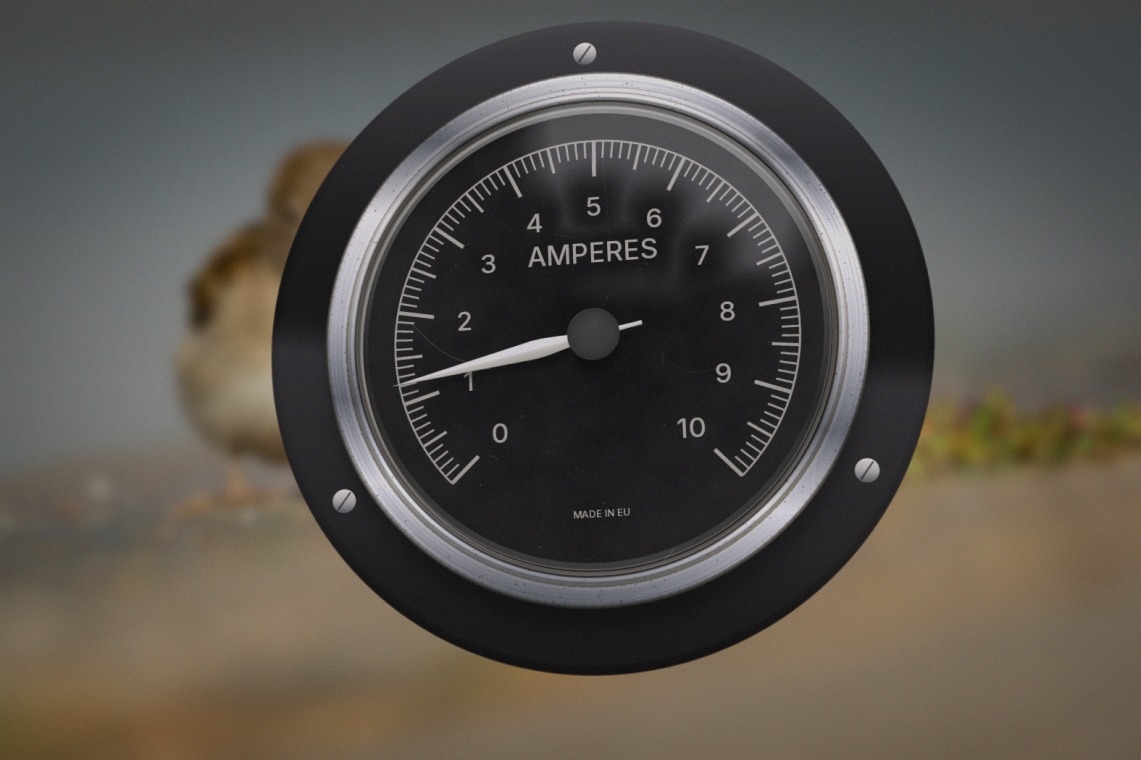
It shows 1.2 A
